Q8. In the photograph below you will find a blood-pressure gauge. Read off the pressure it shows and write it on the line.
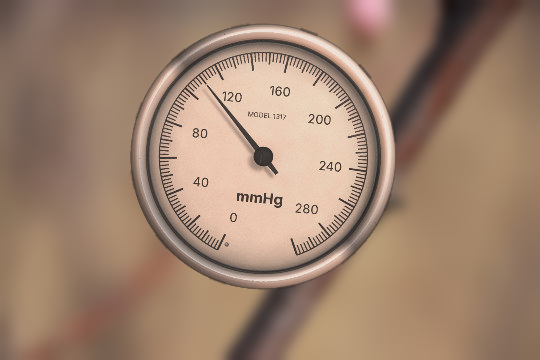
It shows 110 mmHg
